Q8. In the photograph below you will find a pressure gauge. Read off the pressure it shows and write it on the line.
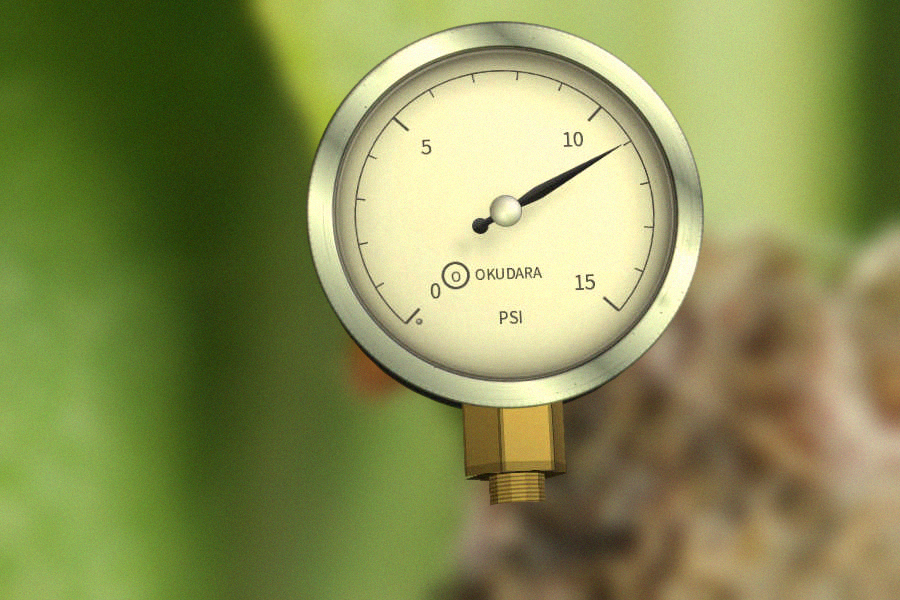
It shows 11 psi
